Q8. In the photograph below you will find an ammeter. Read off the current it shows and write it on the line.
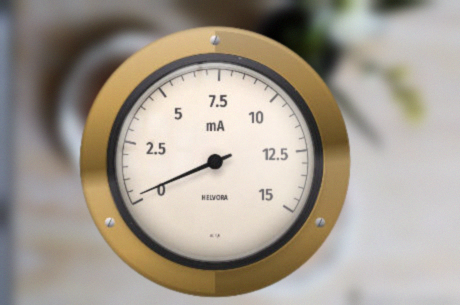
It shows 0.25 mA
